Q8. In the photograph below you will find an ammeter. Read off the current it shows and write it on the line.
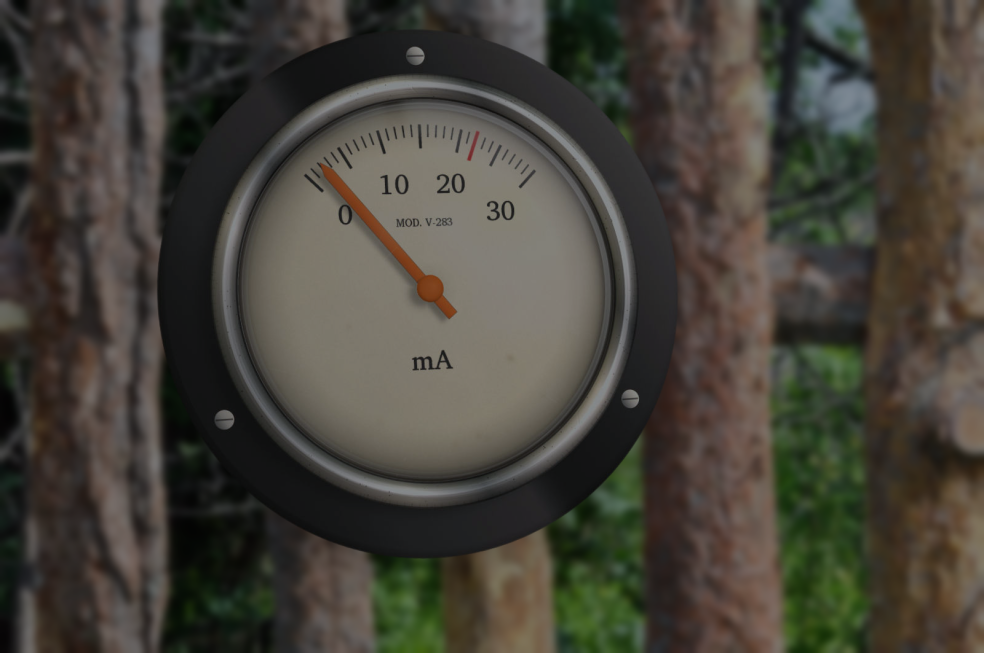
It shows 2 mA
